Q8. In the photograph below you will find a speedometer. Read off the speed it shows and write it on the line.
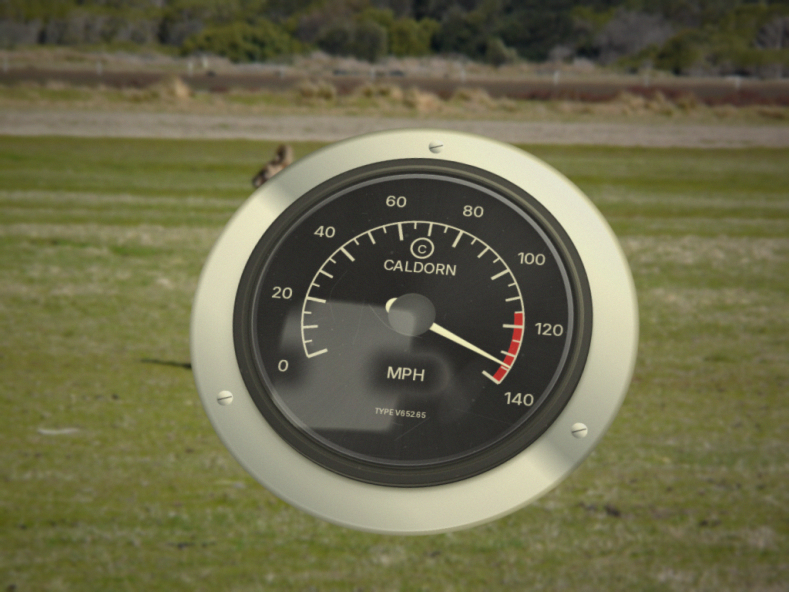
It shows 135 mph
